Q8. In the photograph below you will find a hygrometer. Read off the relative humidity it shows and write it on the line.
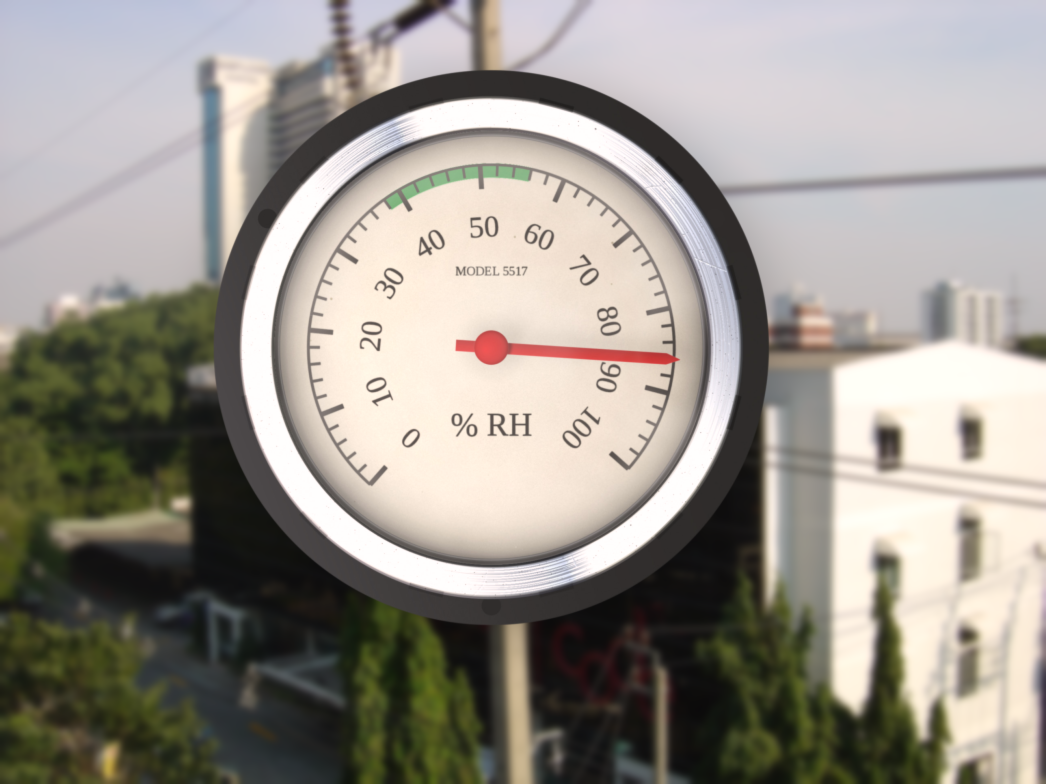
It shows 86 %
